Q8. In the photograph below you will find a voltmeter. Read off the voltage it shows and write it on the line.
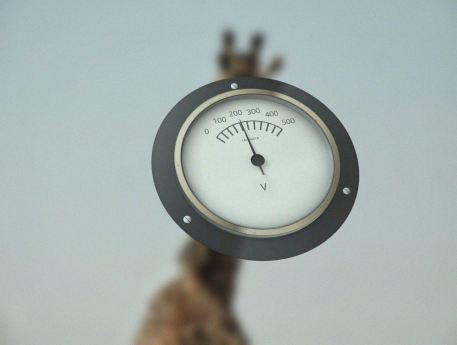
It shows 200 V
